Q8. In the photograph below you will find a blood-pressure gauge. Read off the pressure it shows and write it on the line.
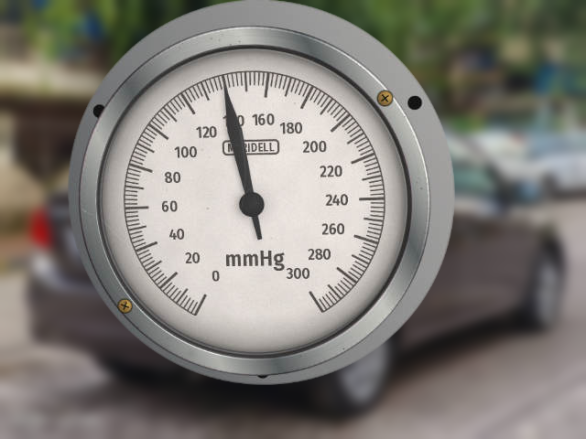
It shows 140 mmHg
